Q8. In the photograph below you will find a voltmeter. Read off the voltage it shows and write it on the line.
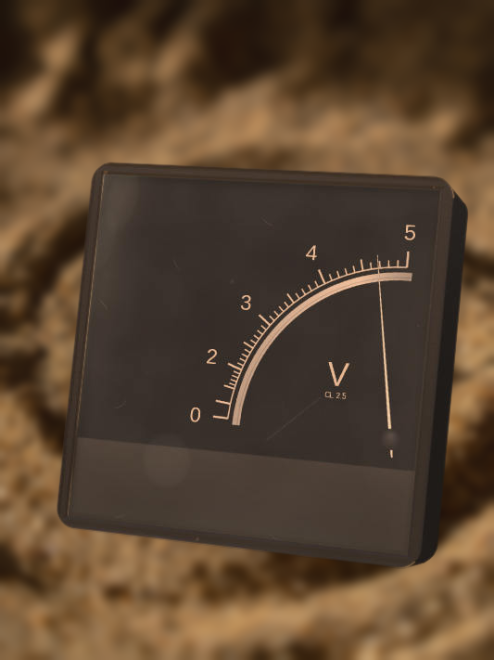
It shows 4.7 V
